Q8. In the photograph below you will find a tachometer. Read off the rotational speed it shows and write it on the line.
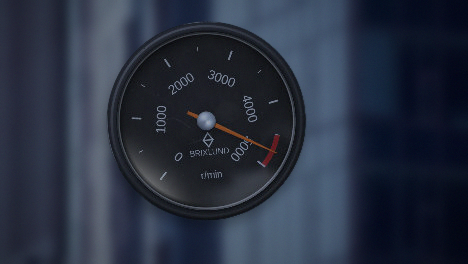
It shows 4750 rpm
